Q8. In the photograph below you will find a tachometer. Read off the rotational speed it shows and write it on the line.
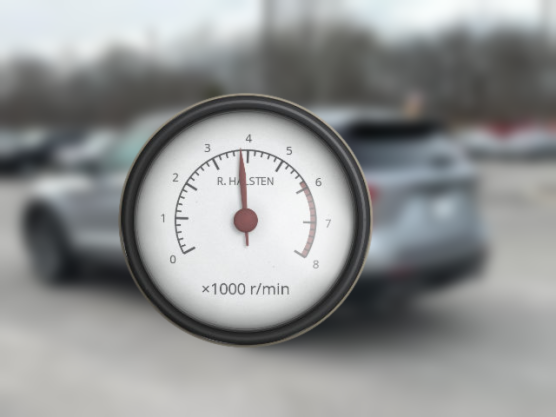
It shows 3800 rpm
